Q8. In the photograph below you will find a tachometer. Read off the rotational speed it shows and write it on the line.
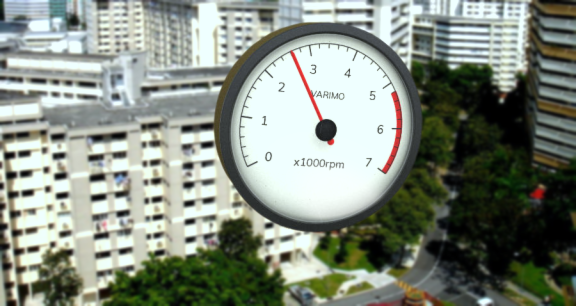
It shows 2600 rpm
